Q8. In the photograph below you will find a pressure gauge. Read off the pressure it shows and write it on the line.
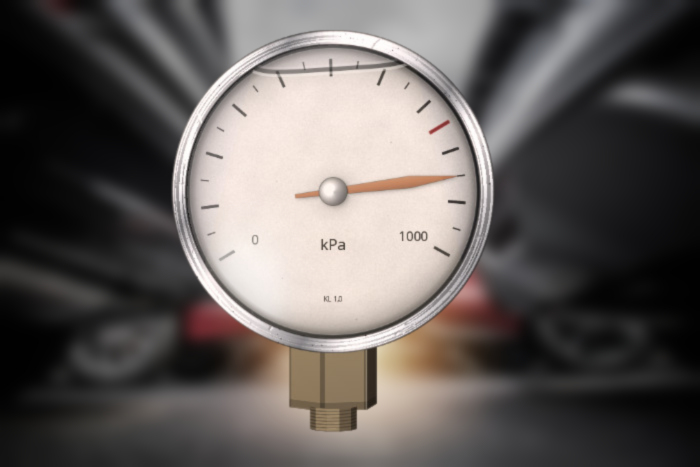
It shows 850 kPa
